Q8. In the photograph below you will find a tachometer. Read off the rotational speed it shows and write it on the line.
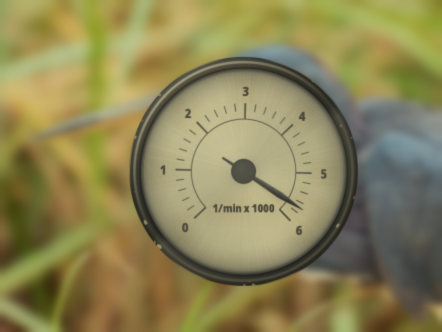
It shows 5700 rpm
